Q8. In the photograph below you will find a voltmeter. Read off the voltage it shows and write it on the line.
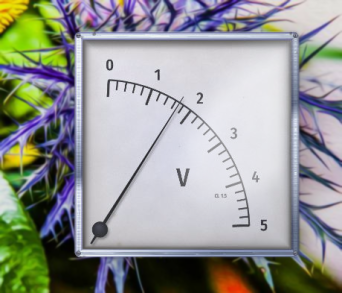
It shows 1.7 V
